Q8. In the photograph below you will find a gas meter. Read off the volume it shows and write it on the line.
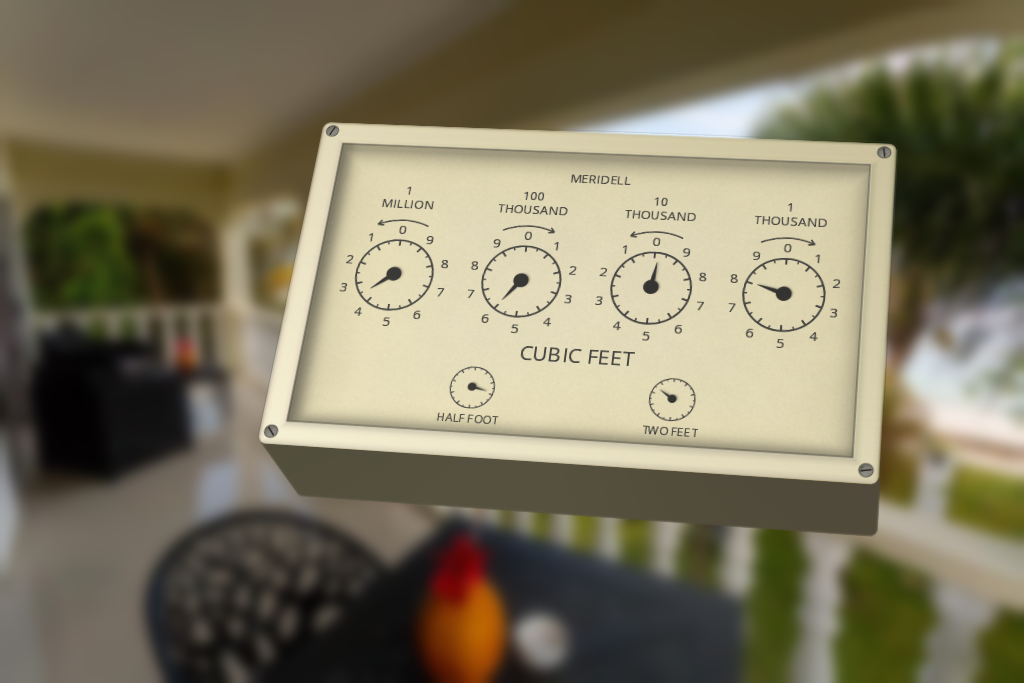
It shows 359800 ft³
